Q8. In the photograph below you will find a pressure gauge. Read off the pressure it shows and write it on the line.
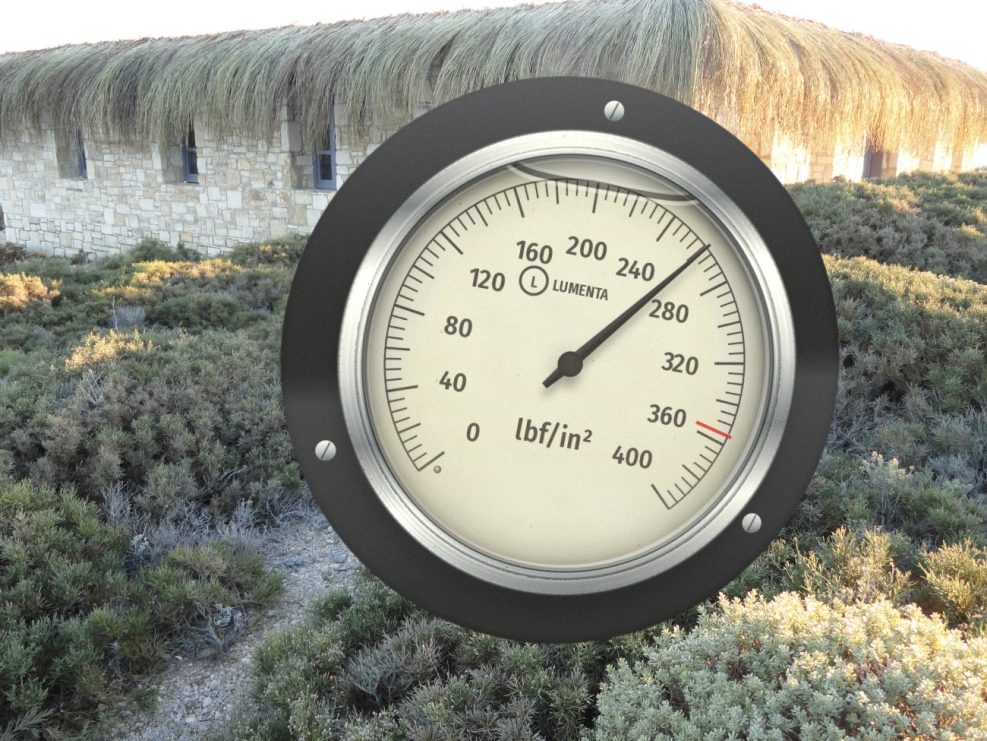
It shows 260 psi
